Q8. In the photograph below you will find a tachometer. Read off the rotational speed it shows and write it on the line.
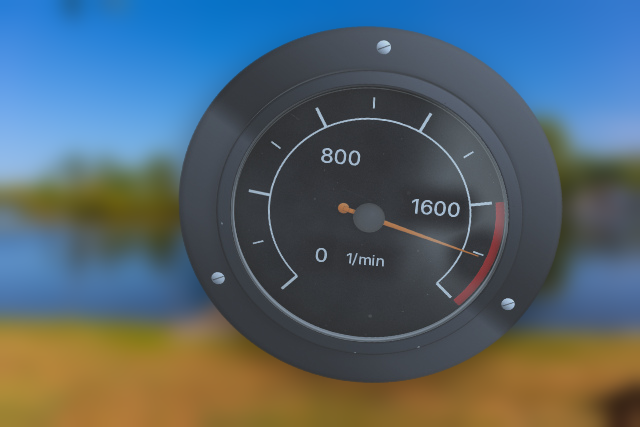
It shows 1800 rpm
